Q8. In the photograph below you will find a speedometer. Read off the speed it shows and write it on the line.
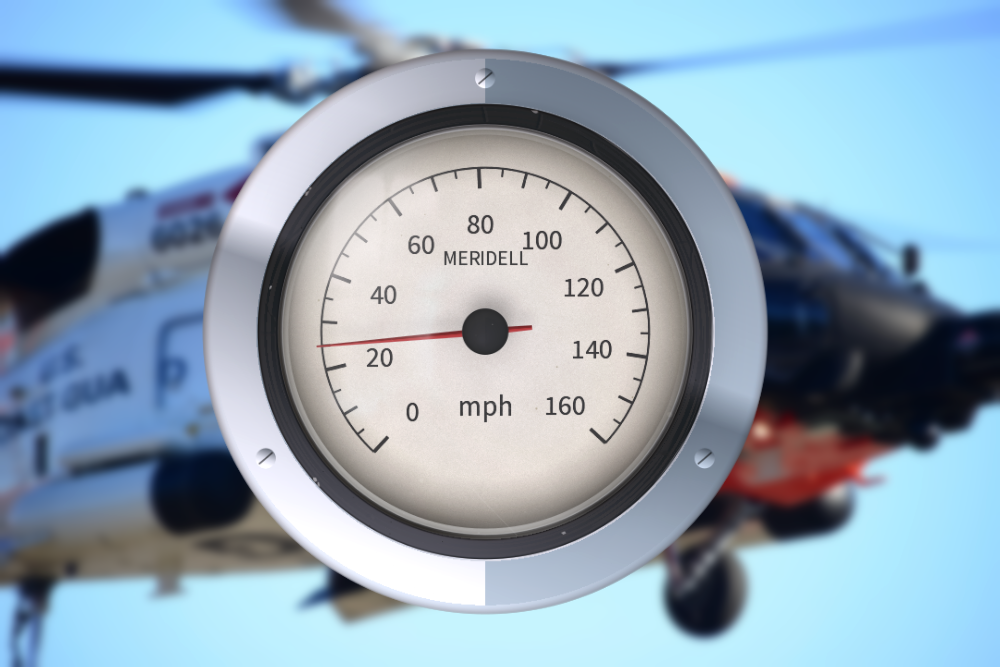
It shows 25 mph
